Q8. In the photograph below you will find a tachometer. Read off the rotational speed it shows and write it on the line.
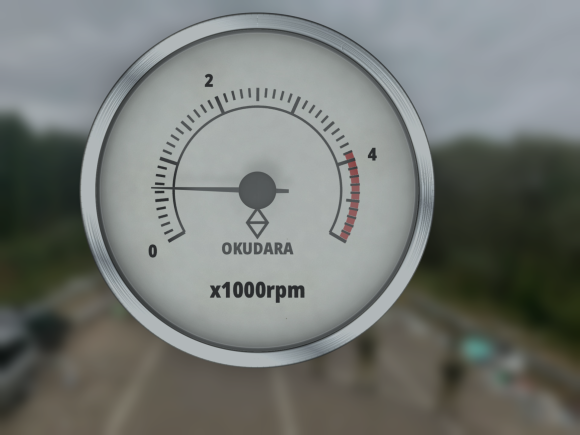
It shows 650 rpm
